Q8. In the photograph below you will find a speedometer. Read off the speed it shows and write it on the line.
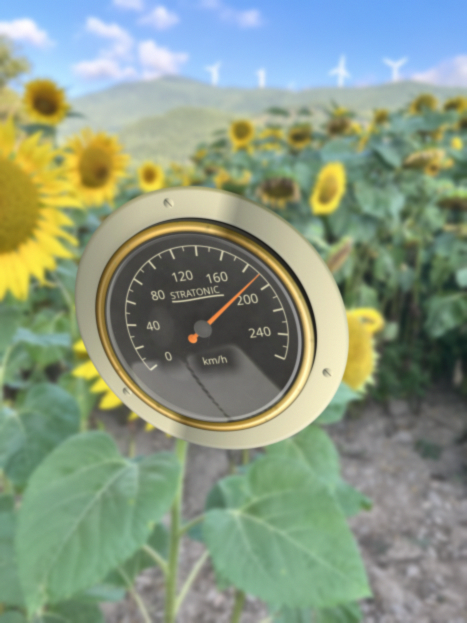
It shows 190 km/h
